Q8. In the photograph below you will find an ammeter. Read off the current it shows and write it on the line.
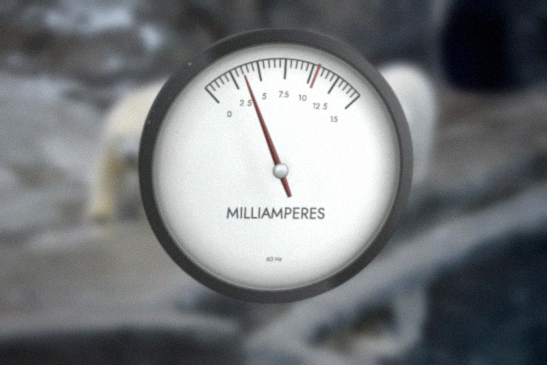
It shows 3.5 mA
